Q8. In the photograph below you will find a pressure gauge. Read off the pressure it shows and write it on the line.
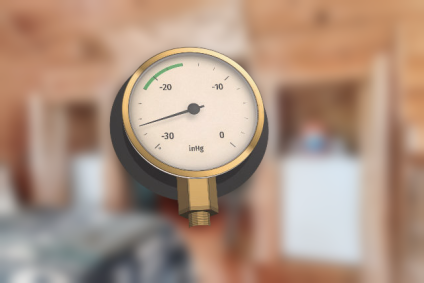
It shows -27 inHg
